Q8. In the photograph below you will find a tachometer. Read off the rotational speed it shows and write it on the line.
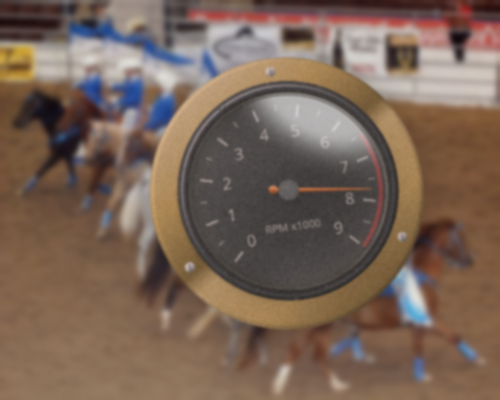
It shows 7750 rpm
